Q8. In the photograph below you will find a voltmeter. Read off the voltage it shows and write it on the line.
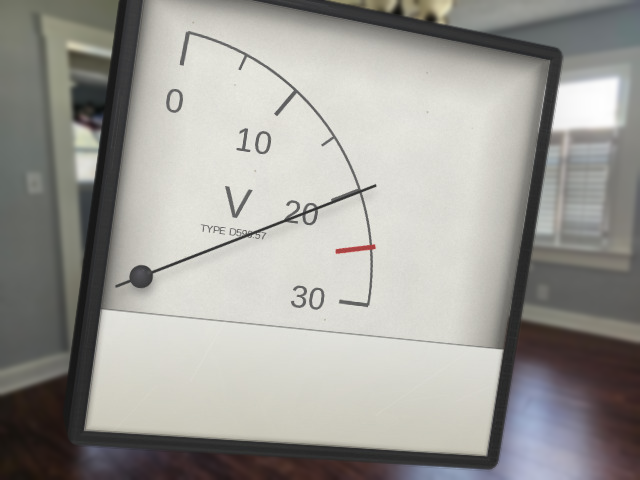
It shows 20 V
